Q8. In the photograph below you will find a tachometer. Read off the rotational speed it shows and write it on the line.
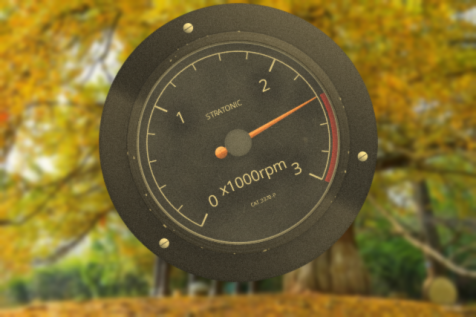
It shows 2400 rpm
